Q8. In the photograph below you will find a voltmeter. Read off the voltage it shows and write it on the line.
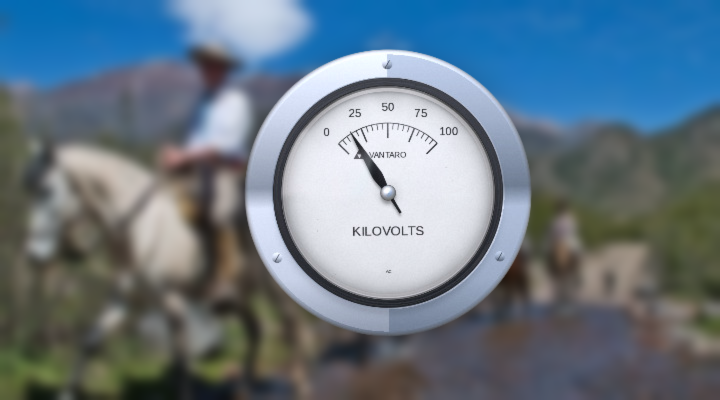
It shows 15 kV
